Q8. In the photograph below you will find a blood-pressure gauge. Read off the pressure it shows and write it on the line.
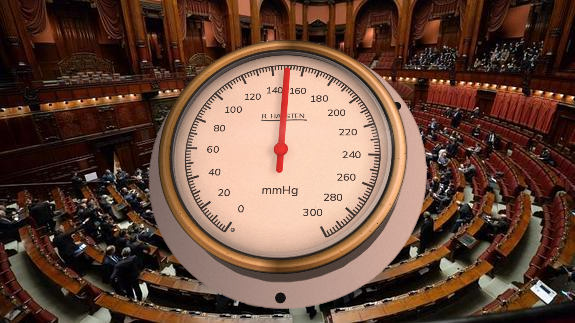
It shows 150 mmHg
